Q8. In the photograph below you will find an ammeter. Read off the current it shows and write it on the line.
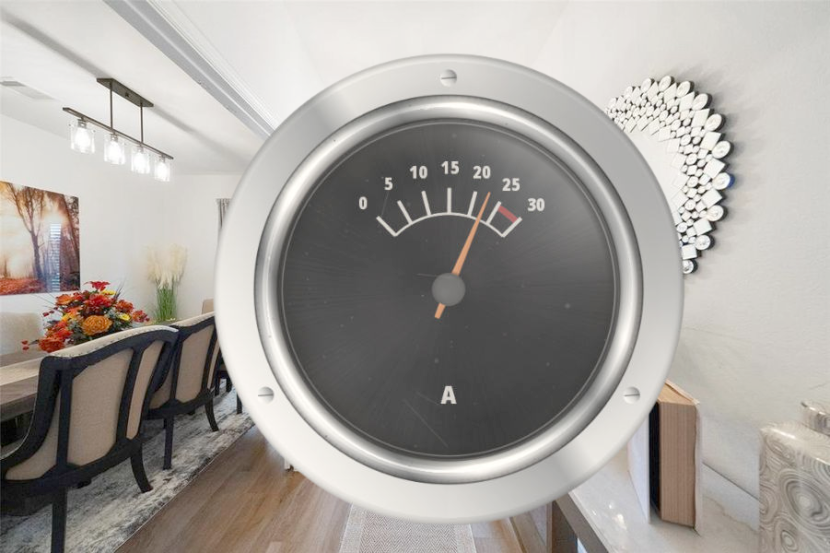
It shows 22.5 A
